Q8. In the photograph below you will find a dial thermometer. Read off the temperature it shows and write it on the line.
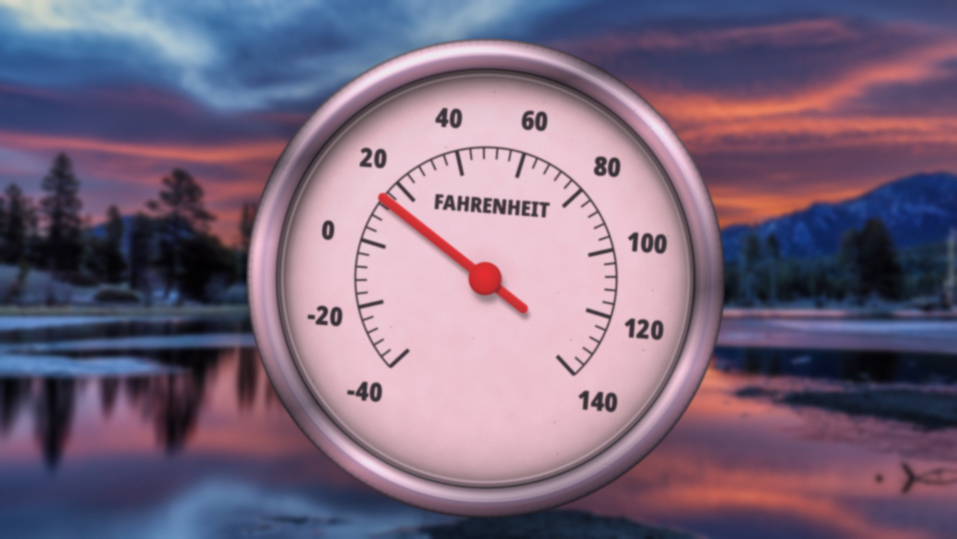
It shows 14 °F
